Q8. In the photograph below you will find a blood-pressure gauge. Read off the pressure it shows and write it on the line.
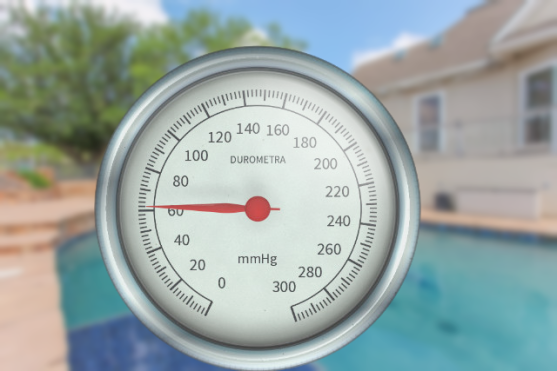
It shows 62 mmHg
